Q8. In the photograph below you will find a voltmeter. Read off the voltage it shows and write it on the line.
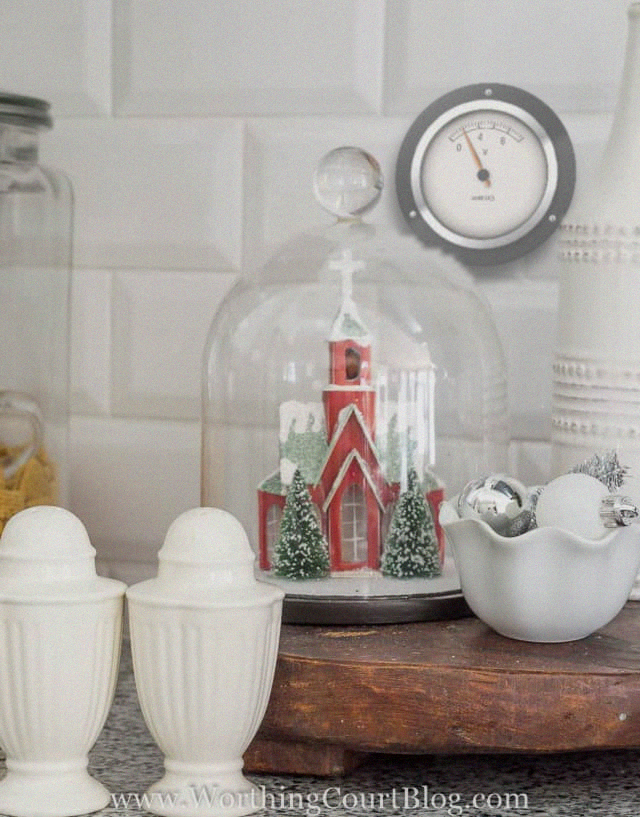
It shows 2 V
